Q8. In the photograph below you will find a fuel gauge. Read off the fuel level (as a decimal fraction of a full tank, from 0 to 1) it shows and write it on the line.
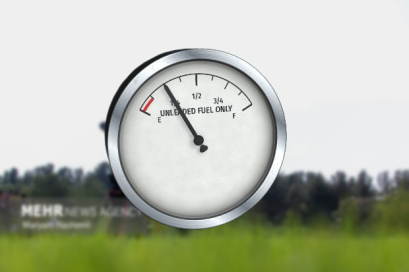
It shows 0.25
